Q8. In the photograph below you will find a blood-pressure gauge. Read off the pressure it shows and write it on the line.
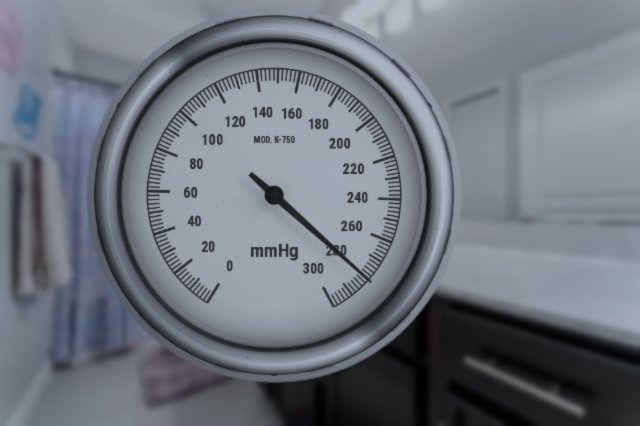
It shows 280 mmHg
